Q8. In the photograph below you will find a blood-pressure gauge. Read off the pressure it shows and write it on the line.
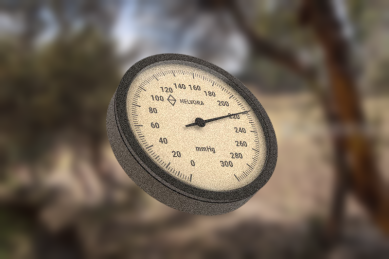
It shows 220 mmHg
